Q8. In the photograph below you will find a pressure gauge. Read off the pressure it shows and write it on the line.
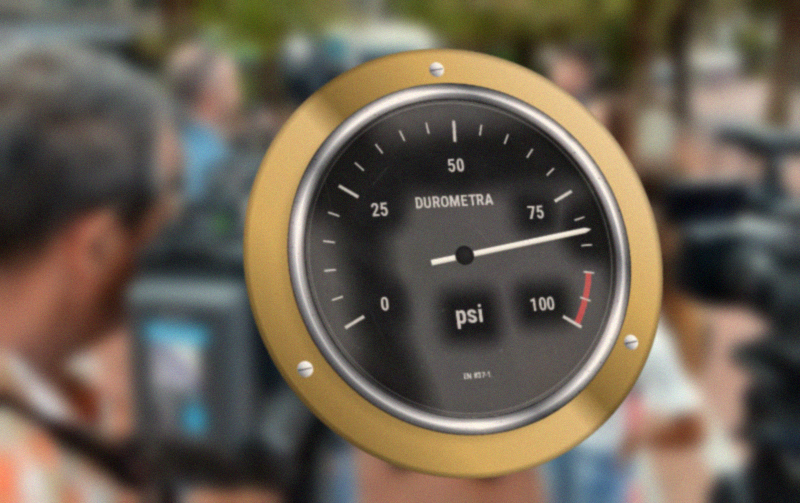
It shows 82.5 psi
